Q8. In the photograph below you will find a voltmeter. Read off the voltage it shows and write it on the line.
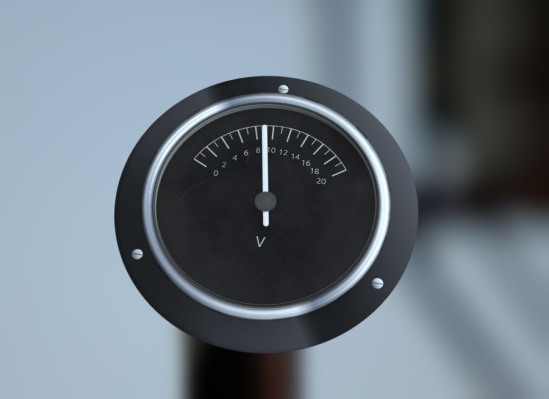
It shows 9 V
